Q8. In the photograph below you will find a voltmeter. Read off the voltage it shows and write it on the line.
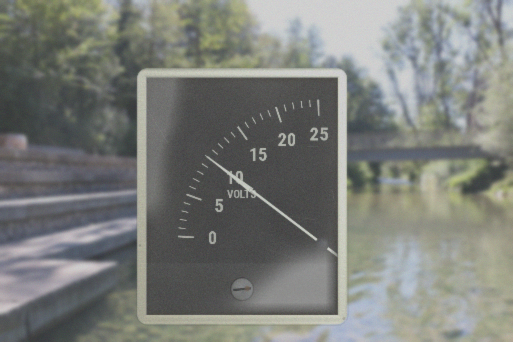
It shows 10 V
